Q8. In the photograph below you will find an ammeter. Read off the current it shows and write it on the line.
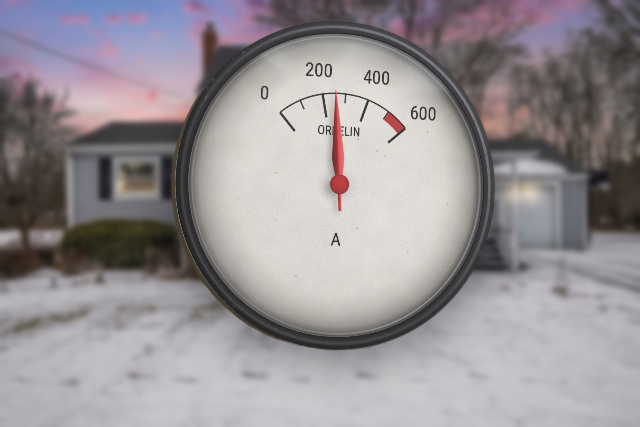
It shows 250 A
